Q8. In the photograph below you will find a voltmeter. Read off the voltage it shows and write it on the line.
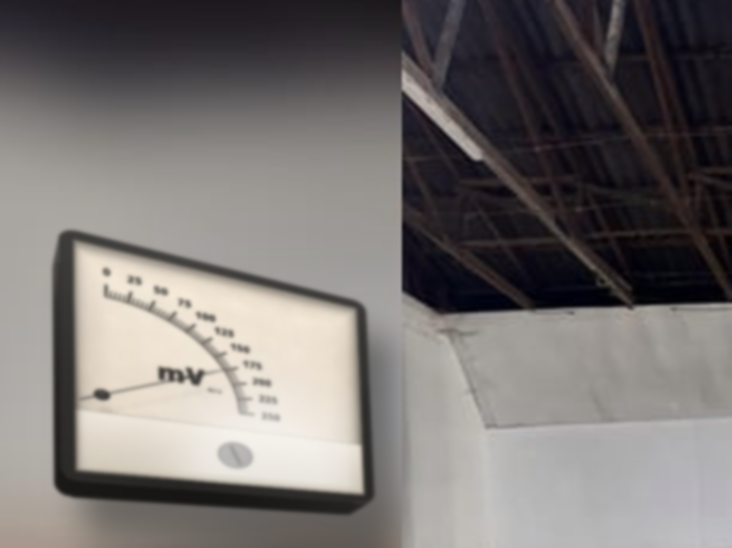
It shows 175 mV
